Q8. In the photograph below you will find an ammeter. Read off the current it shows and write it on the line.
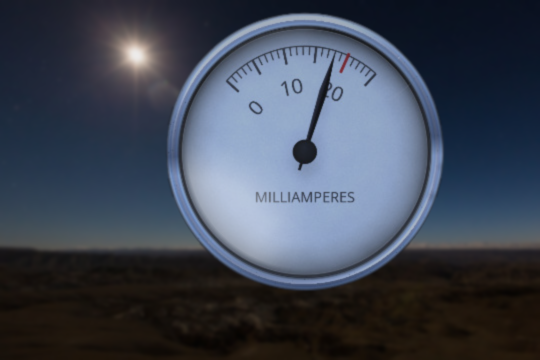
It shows 18 mA
